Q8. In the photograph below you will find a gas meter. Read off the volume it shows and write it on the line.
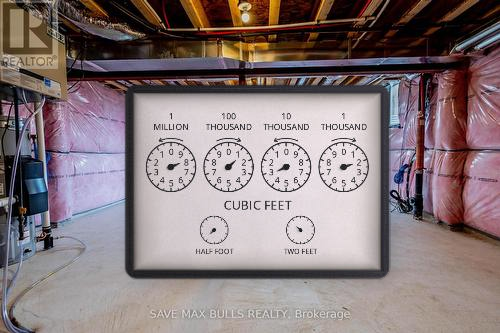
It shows 813200 ft³
